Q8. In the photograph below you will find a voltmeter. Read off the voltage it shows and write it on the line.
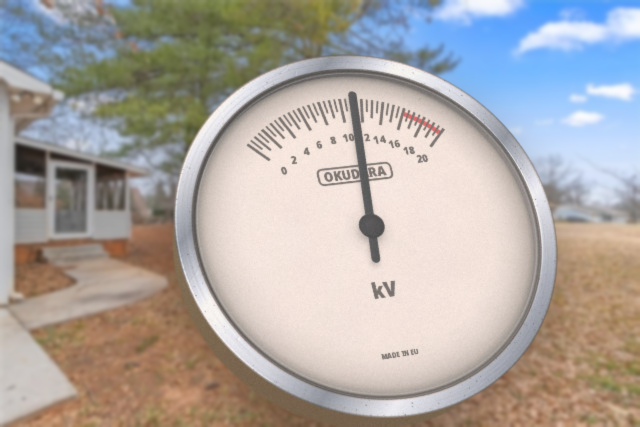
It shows 11 kV
